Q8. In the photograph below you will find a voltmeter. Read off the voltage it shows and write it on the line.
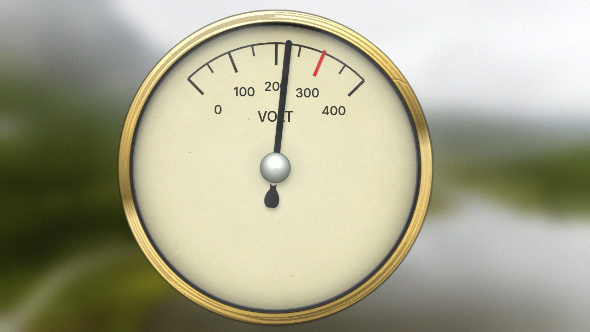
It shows 225 V
